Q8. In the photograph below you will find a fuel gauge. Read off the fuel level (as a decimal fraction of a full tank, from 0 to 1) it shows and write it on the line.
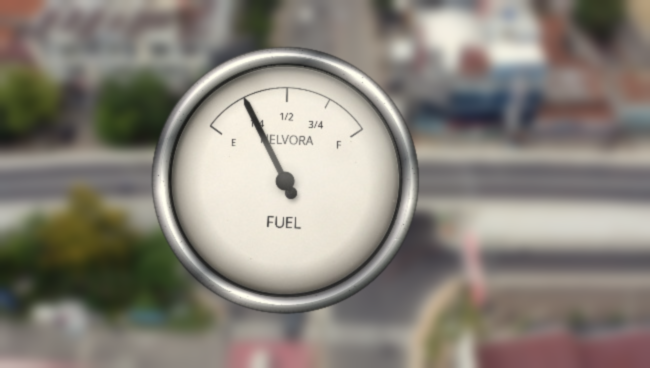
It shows 0.25
